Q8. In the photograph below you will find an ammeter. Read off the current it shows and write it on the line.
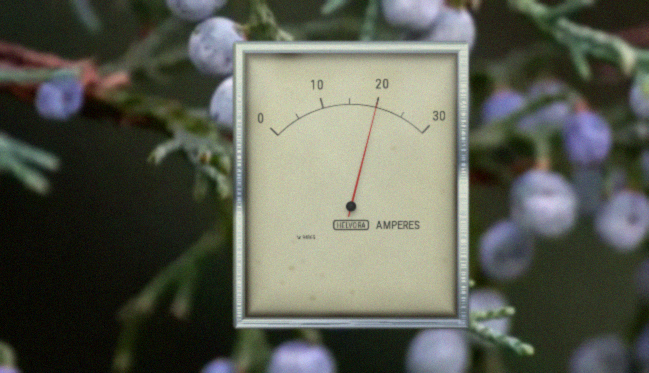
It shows 20 A
